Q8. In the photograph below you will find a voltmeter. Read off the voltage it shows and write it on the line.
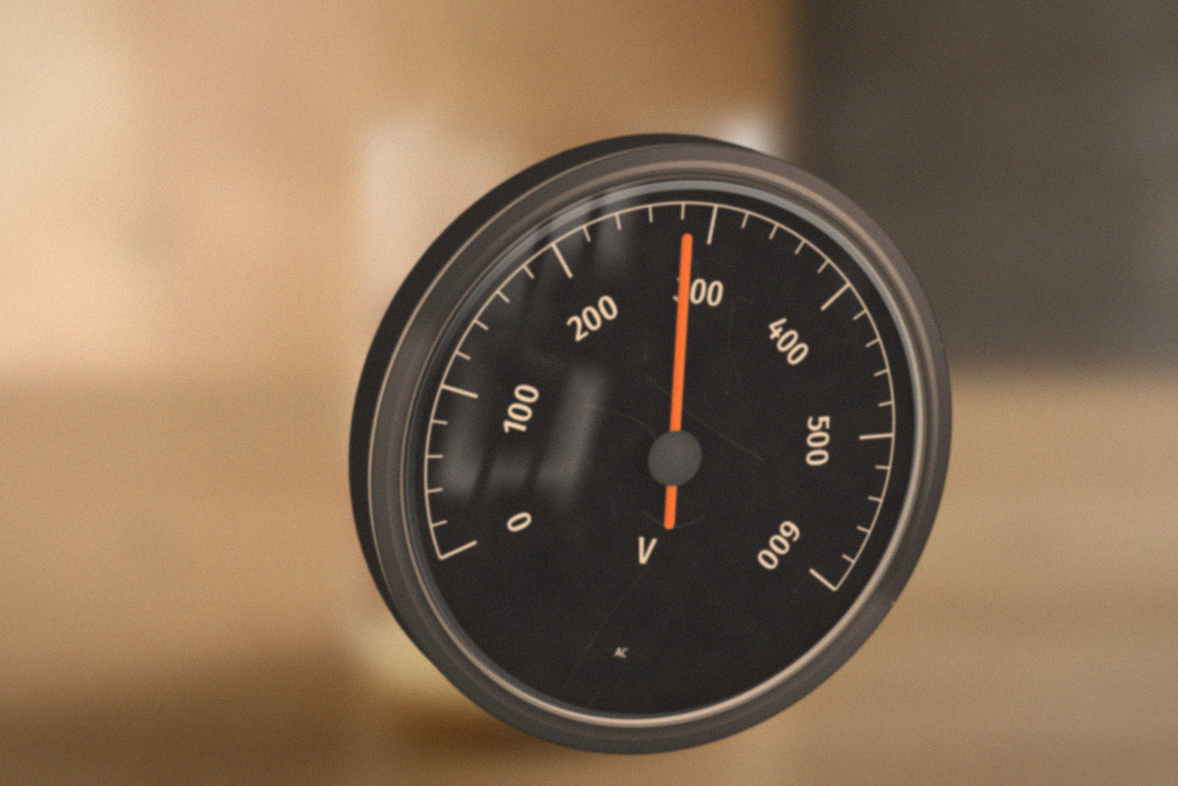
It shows 280 V
